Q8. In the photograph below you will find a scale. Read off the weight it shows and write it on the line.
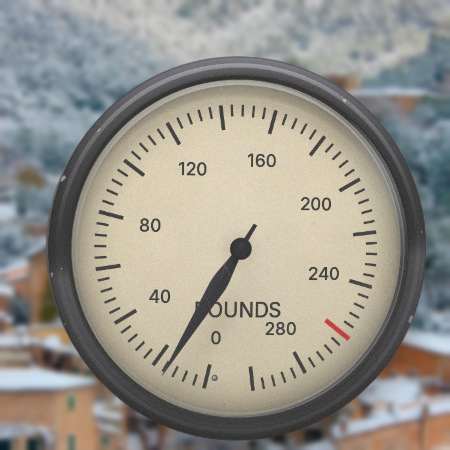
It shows 16 lb
